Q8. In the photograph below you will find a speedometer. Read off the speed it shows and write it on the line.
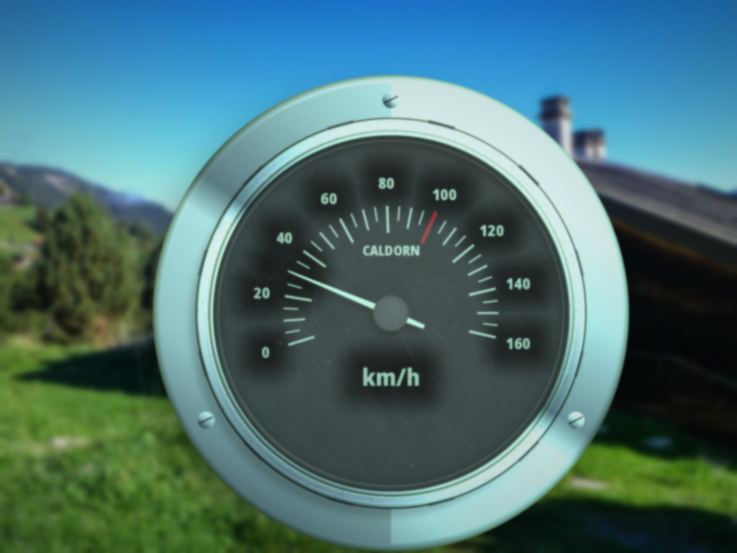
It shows 30 km/h
